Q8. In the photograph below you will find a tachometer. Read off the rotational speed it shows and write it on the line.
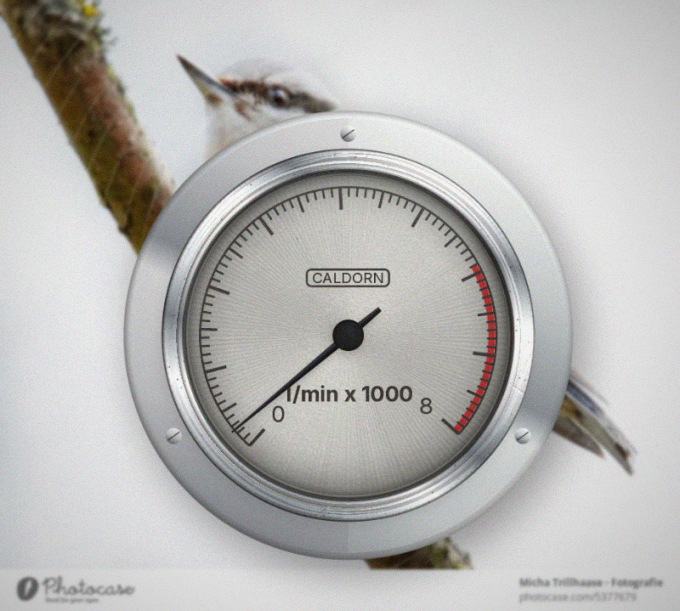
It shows 250 rpm
